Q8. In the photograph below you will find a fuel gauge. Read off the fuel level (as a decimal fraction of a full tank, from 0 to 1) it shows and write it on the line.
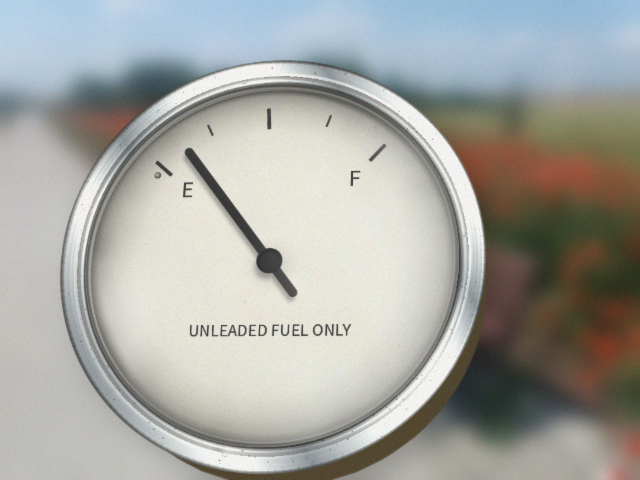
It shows 0.125
